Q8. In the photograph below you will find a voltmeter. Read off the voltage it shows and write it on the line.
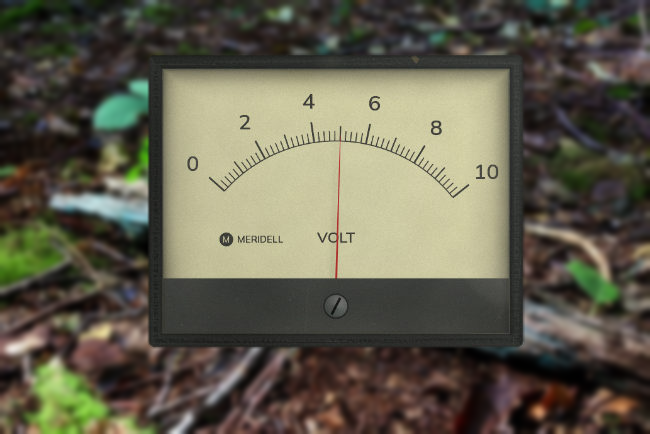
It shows 5 V
